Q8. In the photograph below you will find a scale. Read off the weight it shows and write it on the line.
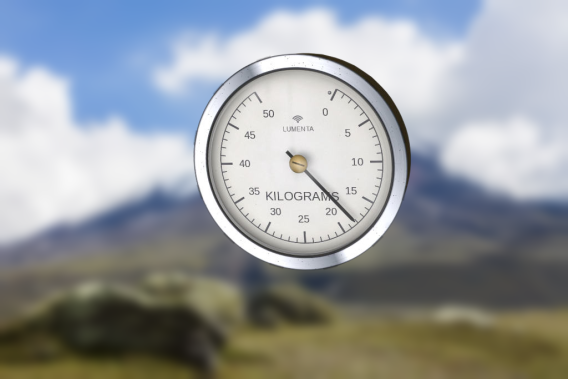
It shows 18 kg
